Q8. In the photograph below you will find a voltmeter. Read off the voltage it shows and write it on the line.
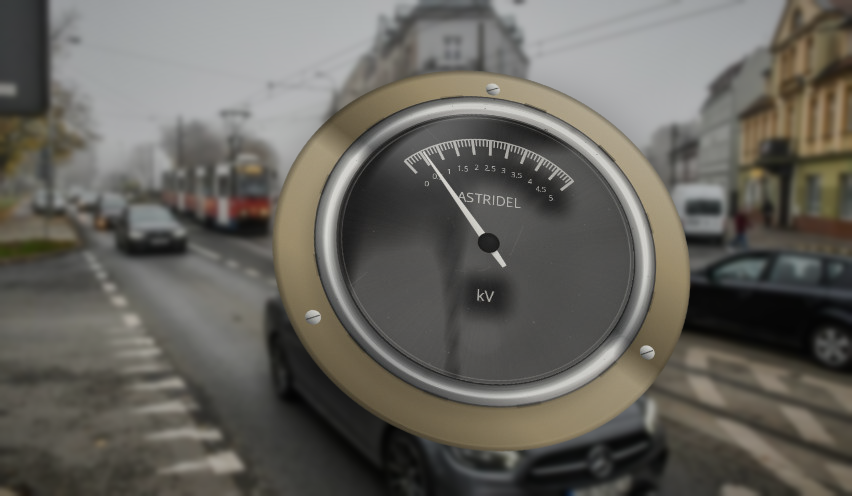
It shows 0.5 kV
